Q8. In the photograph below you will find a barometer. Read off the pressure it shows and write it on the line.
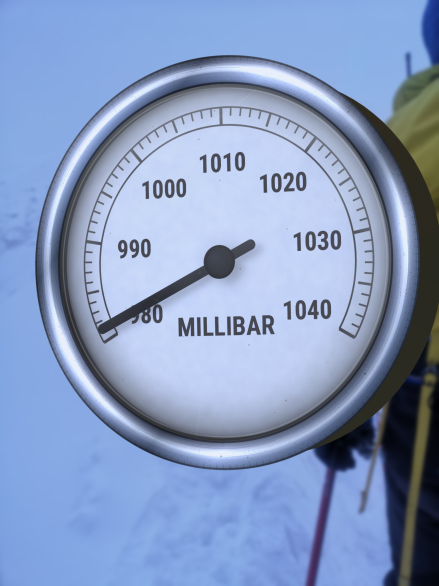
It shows 981 mbar
